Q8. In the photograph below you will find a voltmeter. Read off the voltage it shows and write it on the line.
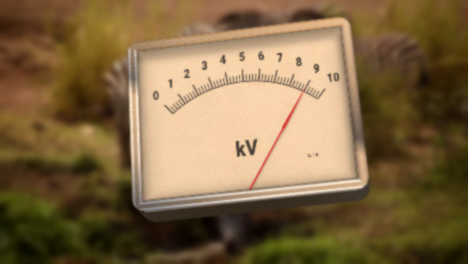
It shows 9 kV
